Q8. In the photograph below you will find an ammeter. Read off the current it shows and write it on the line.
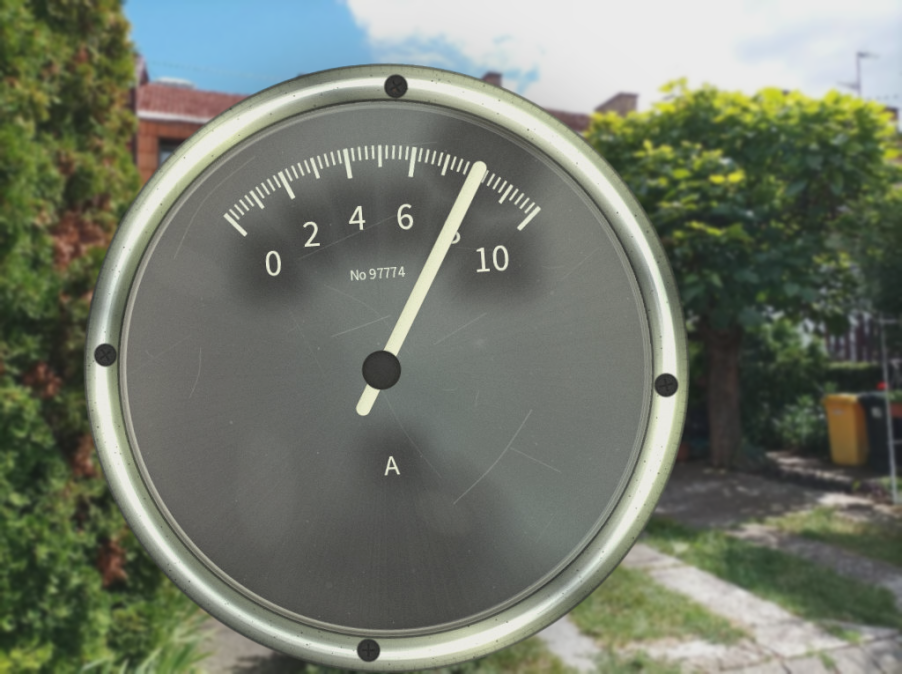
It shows 8 A
